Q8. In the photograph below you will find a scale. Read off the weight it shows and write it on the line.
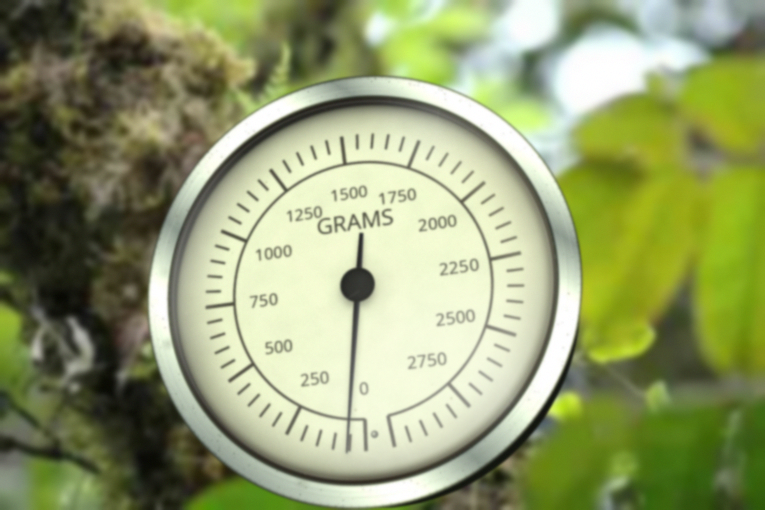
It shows 50 g
